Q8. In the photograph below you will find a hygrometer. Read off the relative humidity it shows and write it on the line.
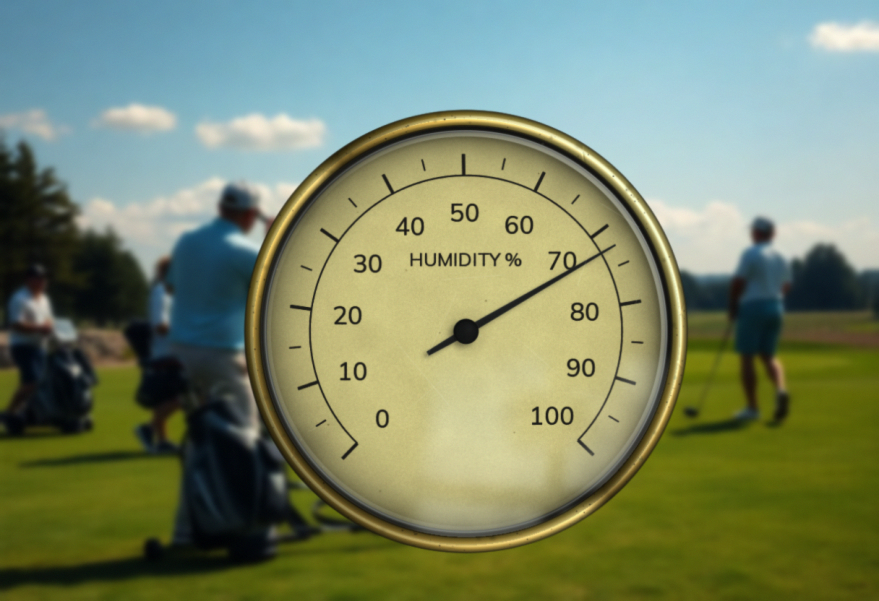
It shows 72.5 %
